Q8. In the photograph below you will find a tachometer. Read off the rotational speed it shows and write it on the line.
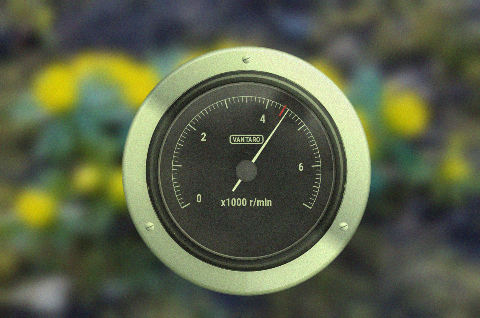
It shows 4500 rpm
